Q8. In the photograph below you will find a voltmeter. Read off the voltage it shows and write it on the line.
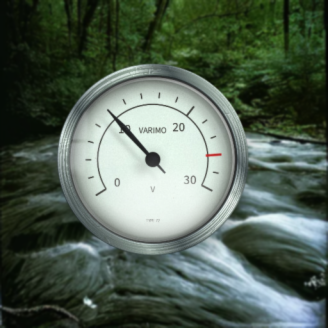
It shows 10 V
